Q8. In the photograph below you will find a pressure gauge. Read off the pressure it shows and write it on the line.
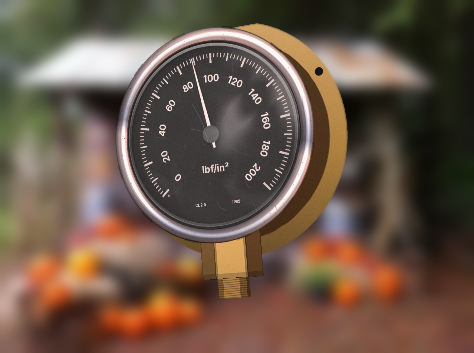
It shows 90 psi
